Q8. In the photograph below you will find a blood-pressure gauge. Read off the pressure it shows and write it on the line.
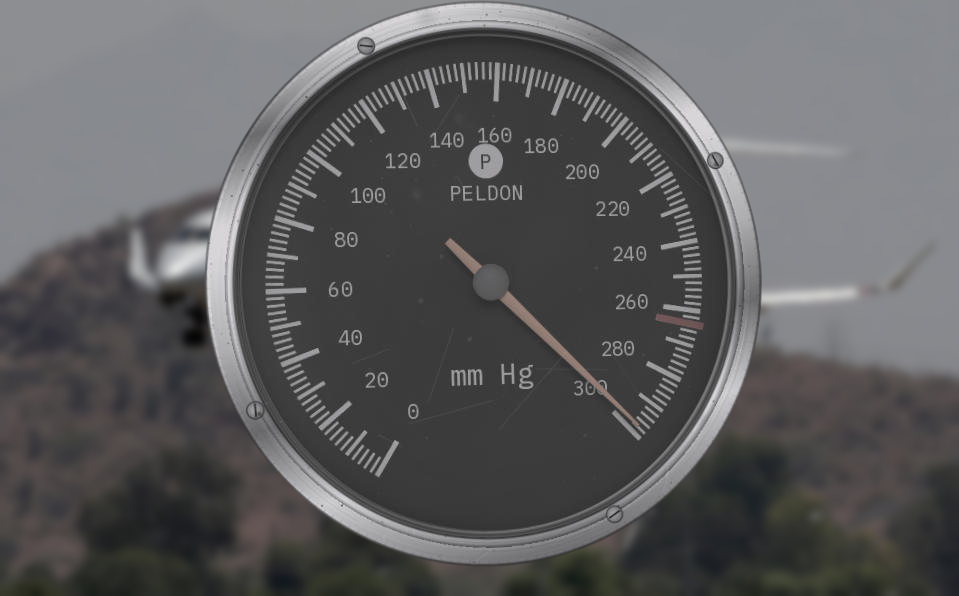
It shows 298 mmHg
